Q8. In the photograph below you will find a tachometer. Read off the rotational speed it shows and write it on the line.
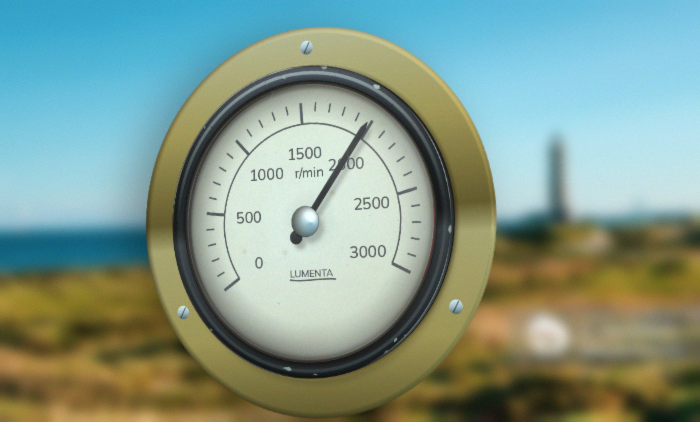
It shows 2000 rpm
